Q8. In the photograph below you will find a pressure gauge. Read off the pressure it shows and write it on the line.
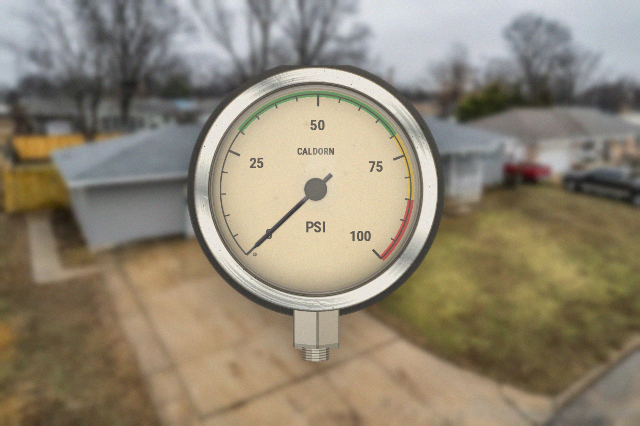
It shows 0 psi
